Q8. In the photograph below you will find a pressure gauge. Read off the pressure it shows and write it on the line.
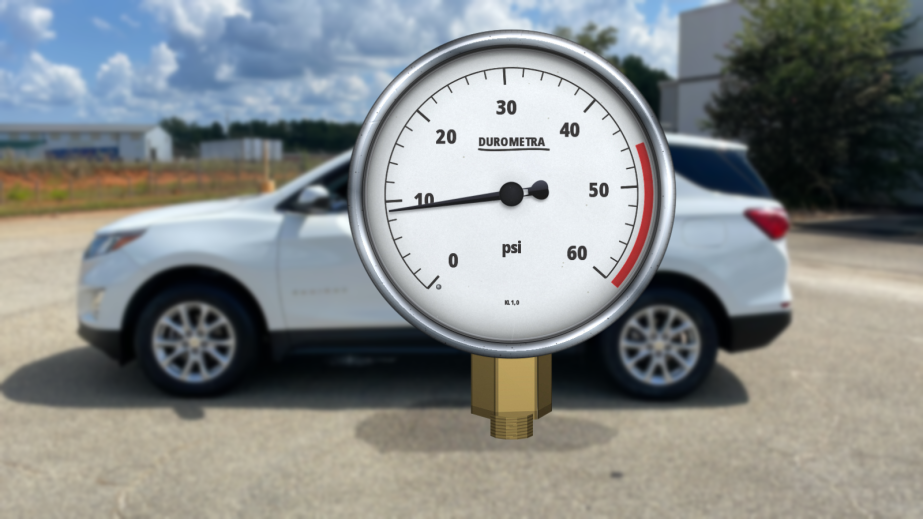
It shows 9 psi
